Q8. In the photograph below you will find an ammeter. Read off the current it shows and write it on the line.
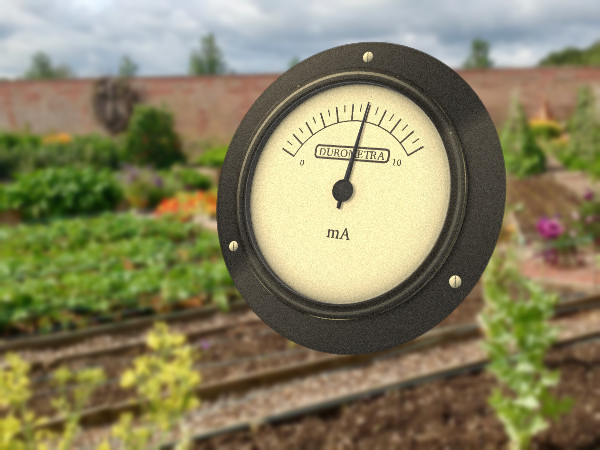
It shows 6 mA
